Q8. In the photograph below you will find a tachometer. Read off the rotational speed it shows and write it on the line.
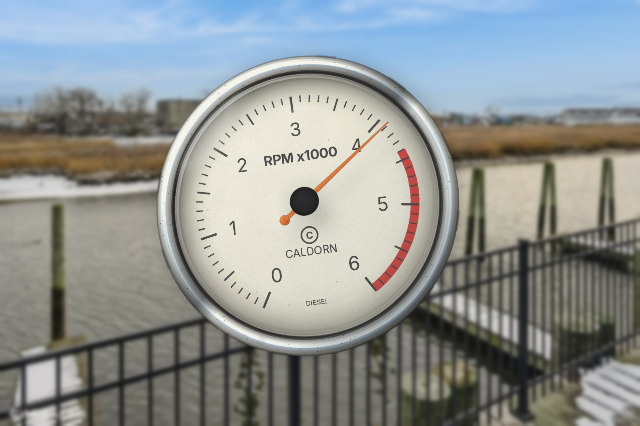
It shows 4100 rpm
